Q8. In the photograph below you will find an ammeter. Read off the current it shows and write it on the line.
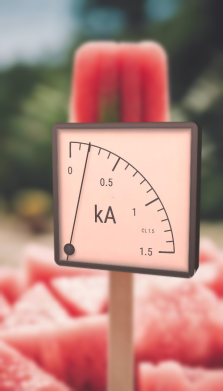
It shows 0.2 kA
